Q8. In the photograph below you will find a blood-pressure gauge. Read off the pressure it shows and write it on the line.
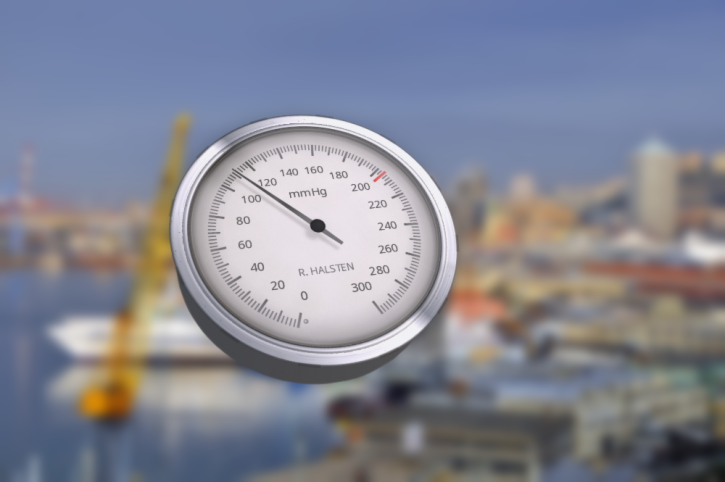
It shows 110 mmHg
